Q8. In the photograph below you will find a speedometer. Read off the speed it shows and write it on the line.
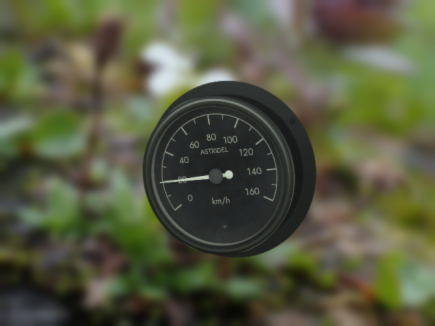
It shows 20 km/h
